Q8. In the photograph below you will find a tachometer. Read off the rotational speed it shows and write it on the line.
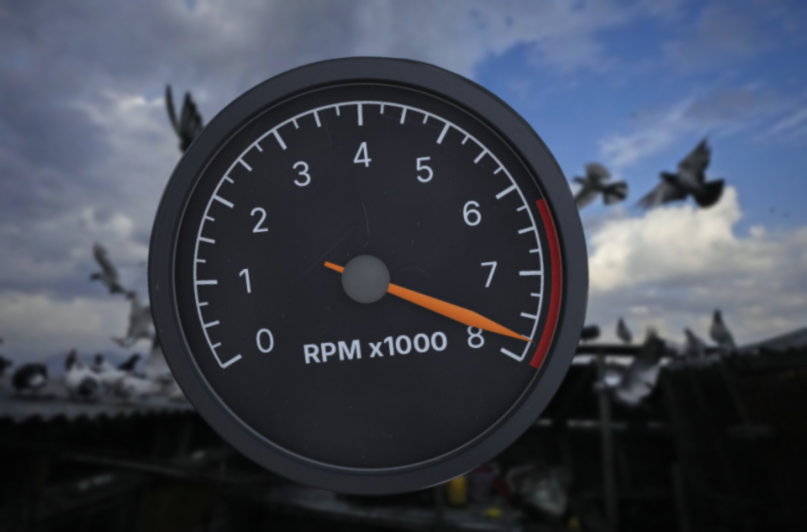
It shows 7750 rpm
